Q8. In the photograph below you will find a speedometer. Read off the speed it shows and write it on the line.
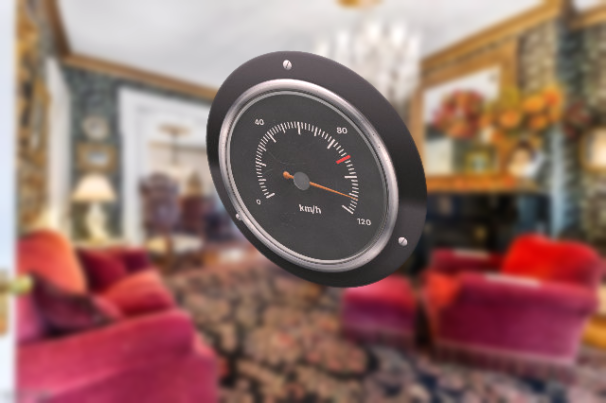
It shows 110 km/h
